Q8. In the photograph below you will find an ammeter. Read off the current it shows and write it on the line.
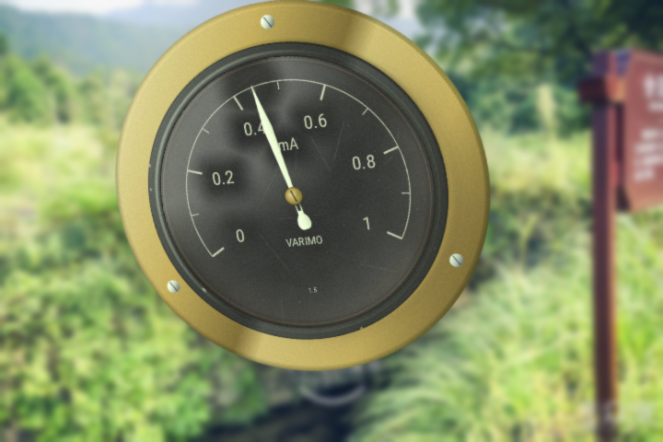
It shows 0.45 mA
